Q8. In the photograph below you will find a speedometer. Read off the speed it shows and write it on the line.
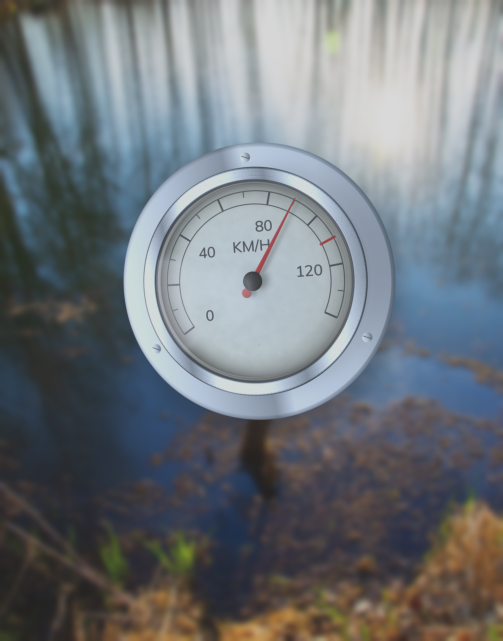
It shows 90 km/h
